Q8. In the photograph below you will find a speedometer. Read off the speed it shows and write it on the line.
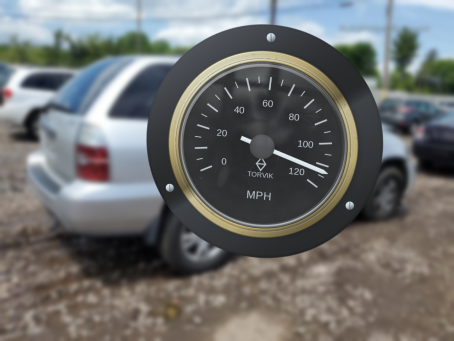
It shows 112.5 mph
